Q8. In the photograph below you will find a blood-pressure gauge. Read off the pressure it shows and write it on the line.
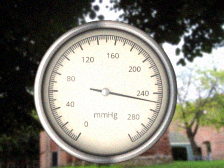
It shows 250 mmHg
